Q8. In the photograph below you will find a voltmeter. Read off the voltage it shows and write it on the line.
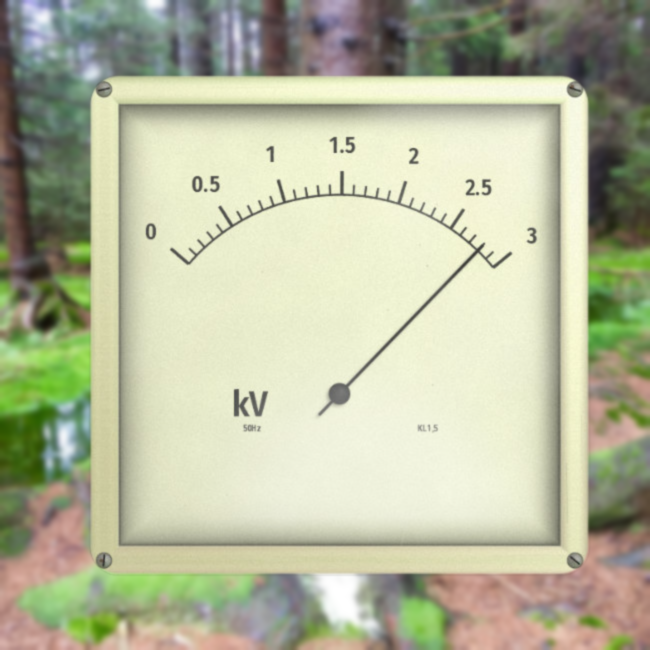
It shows 2.8 kV
